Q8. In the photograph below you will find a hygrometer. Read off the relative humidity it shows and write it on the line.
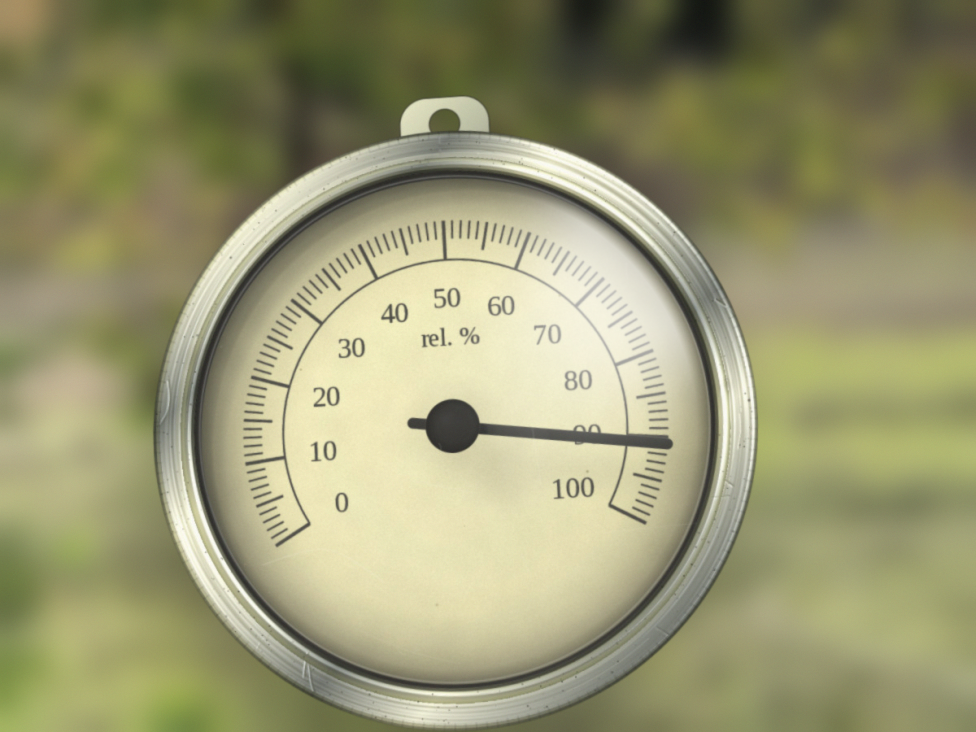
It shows 91 %
